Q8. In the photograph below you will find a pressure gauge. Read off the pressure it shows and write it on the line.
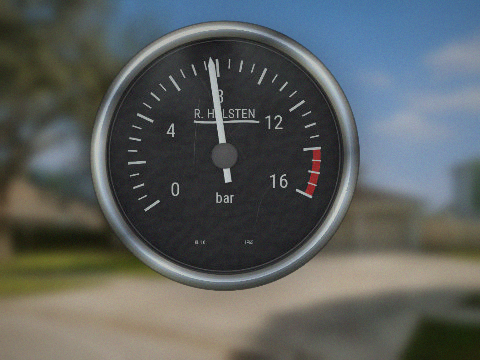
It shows 7.75 bar
